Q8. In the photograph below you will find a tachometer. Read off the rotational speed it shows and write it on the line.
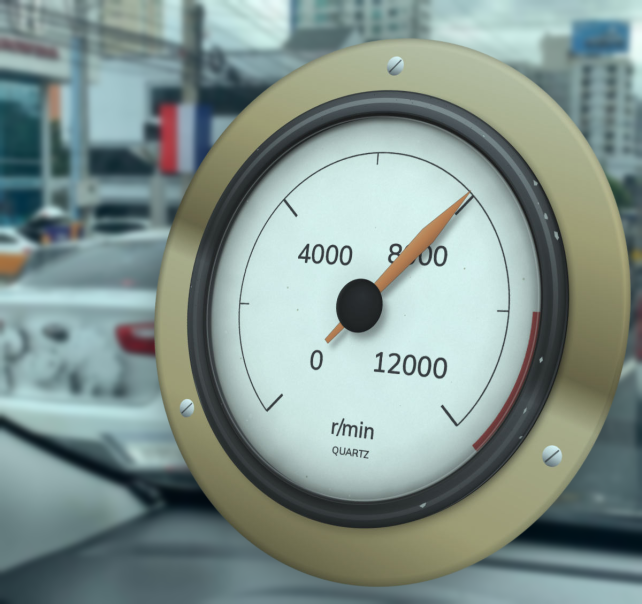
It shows 8000 rpm
